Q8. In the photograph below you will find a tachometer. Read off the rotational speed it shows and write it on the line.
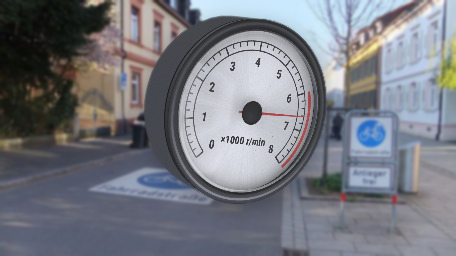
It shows 6600 rpm
